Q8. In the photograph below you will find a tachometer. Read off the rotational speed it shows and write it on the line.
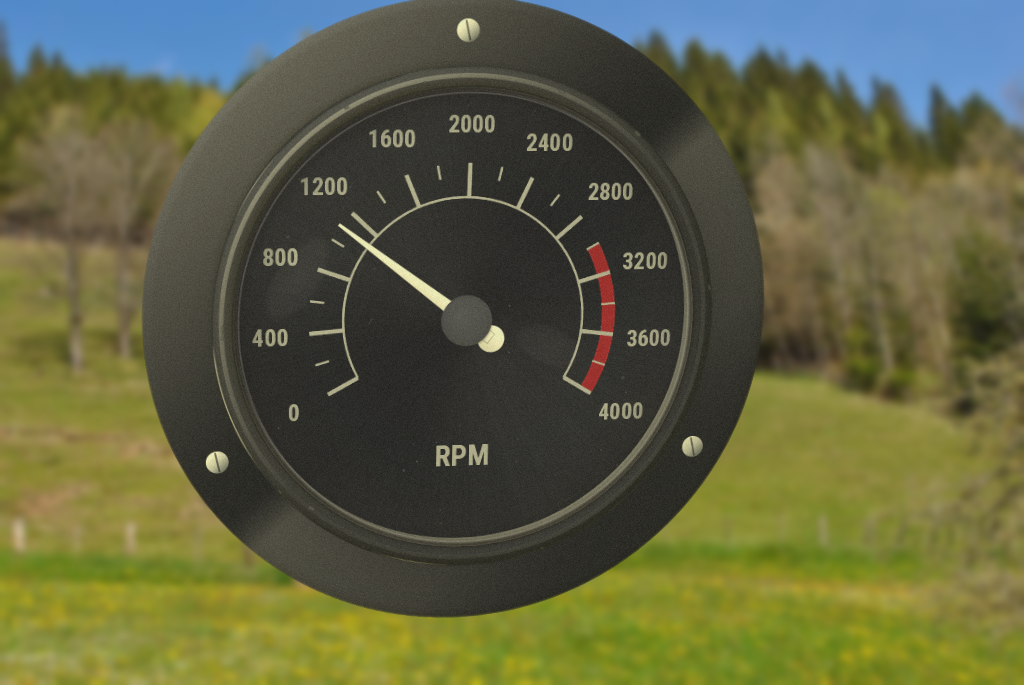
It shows 1100 rpm
